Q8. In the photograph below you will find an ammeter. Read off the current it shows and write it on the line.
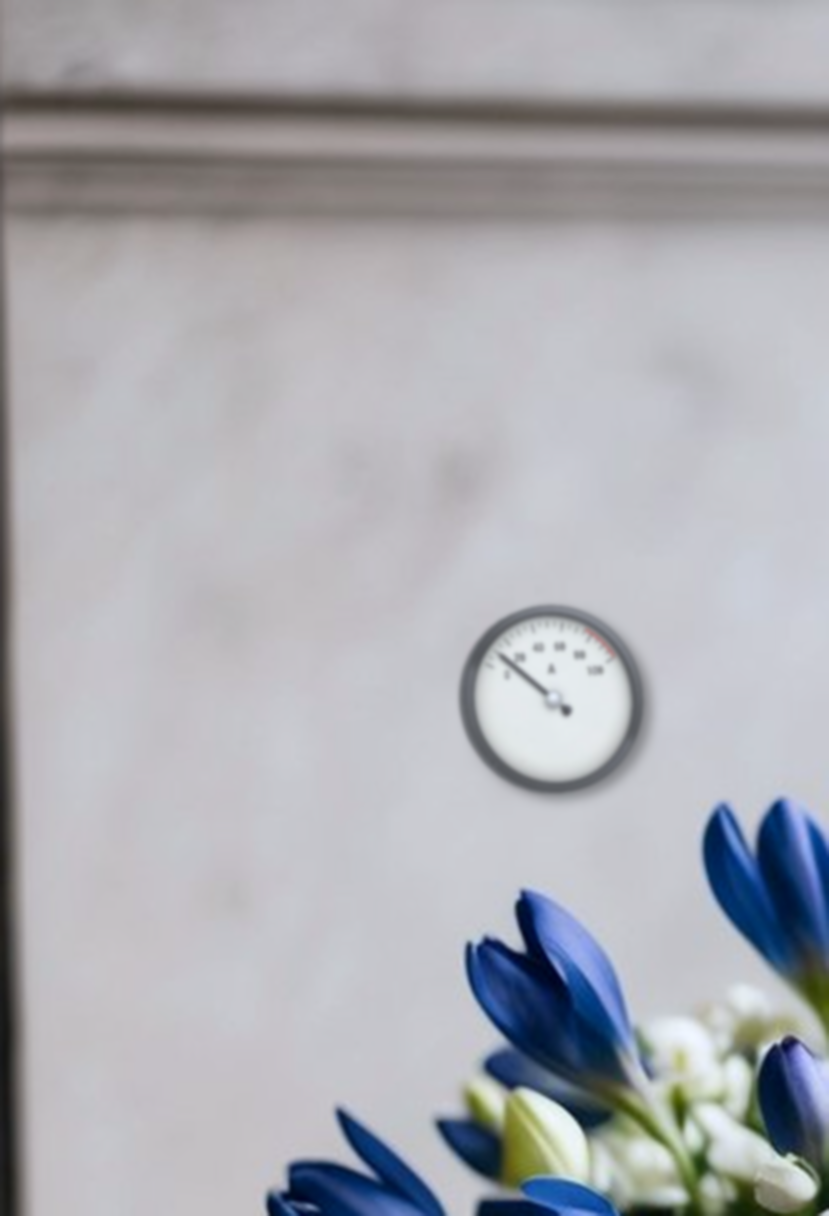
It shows 10 A
